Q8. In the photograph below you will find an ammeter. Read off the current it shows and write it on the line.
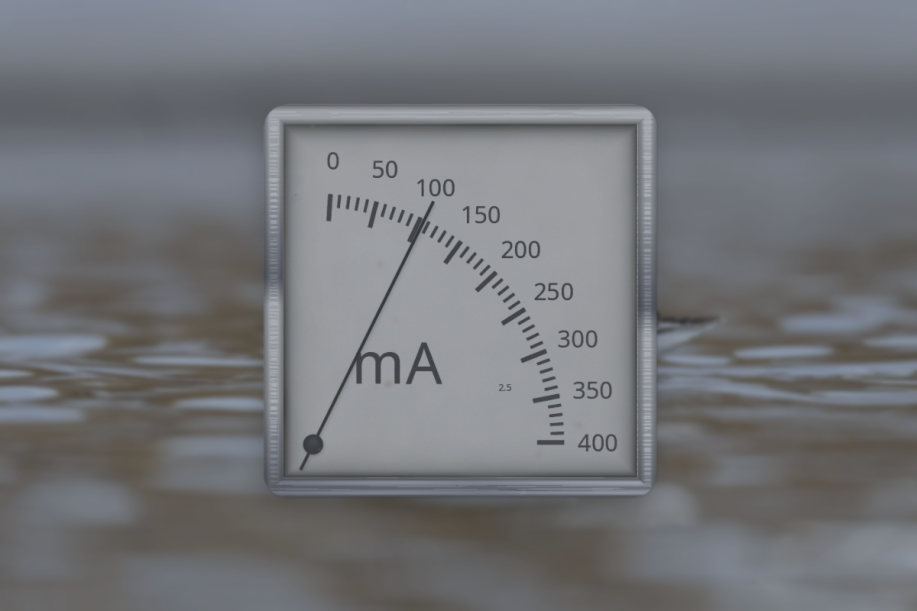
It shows 105 mA
